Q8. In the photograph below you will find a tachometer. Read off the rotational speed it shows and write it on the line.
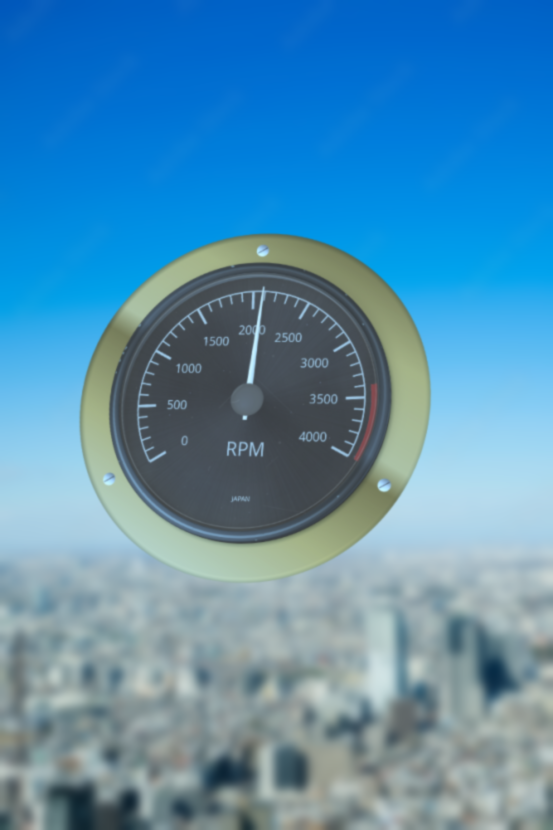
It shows 2100 rpm
